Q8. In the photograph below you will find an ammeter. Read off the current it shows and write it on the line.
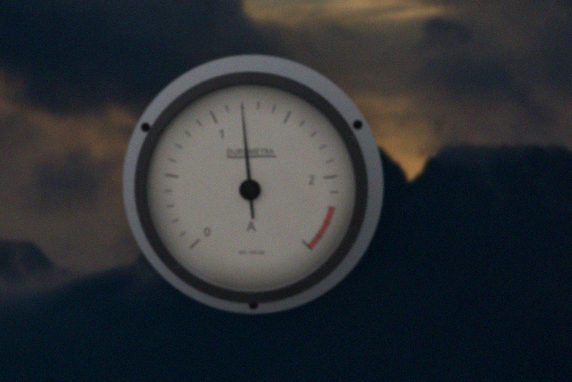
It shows 1.2 A
